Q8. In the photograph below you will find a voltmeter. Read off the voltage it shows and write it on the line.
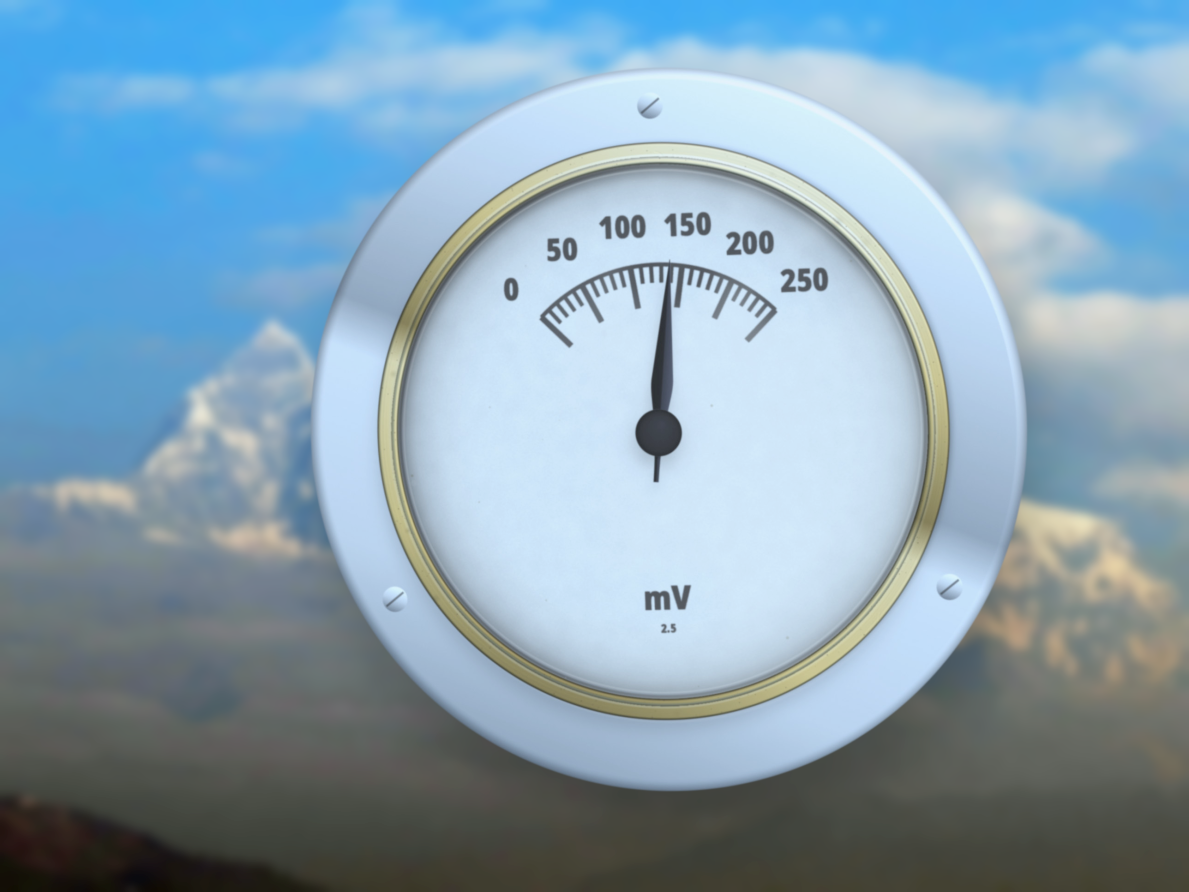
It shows 140 mV
